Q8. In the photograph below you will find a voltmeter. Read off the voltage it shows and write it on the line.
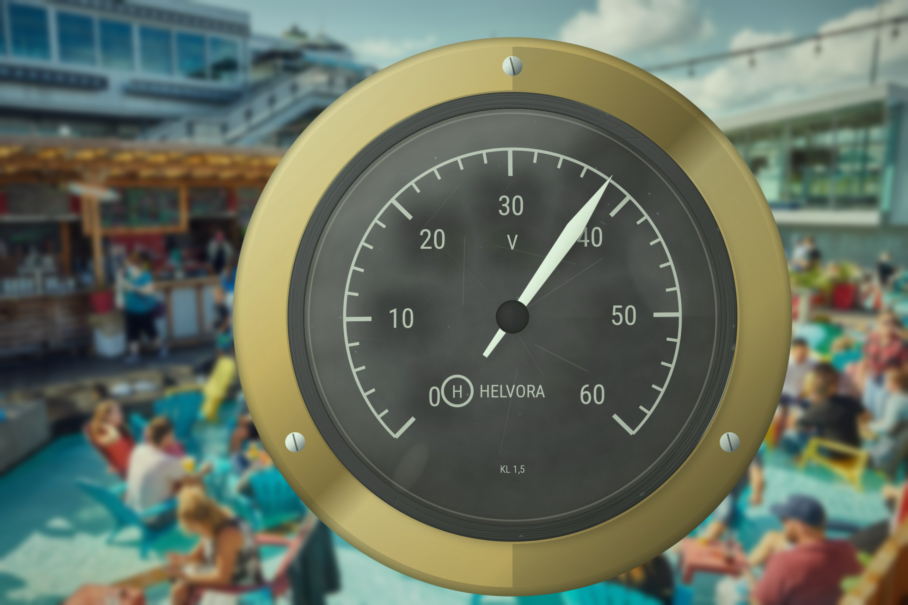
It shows 38 V
